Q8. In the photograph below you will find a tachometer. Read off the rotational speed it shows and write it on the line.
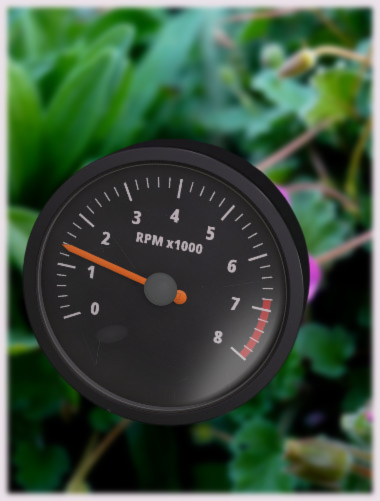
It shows 1400 rpm
